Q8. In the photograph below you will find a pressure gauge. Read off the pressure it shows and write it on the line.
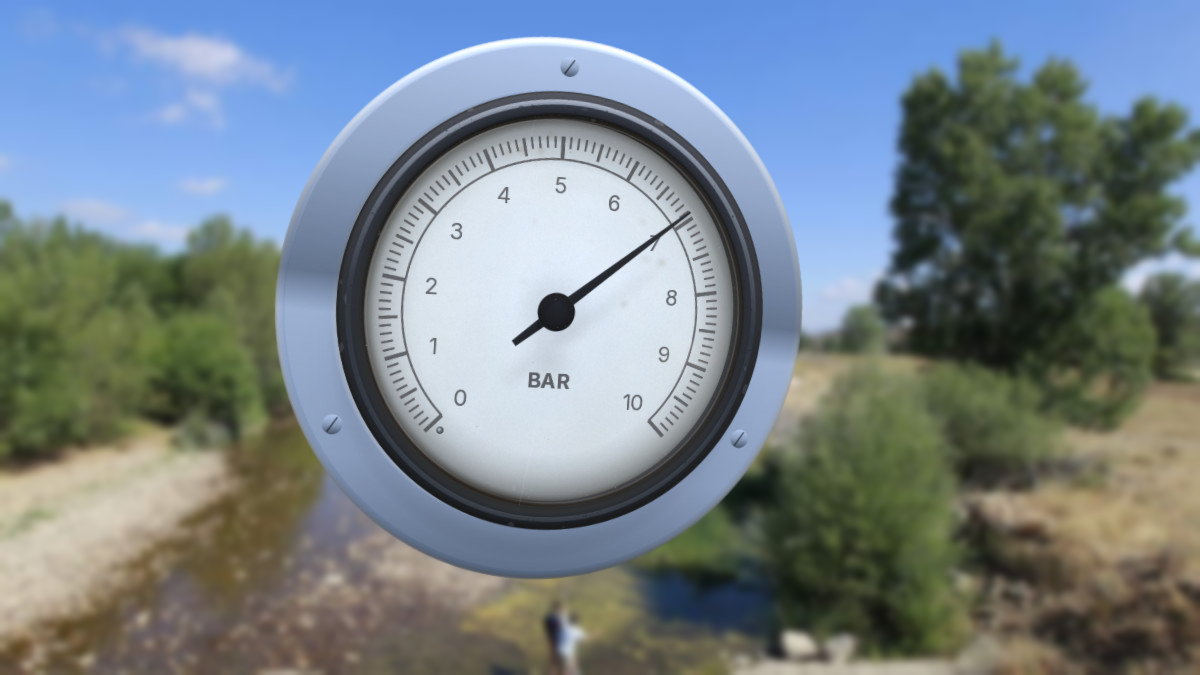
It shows 6.9 bar
